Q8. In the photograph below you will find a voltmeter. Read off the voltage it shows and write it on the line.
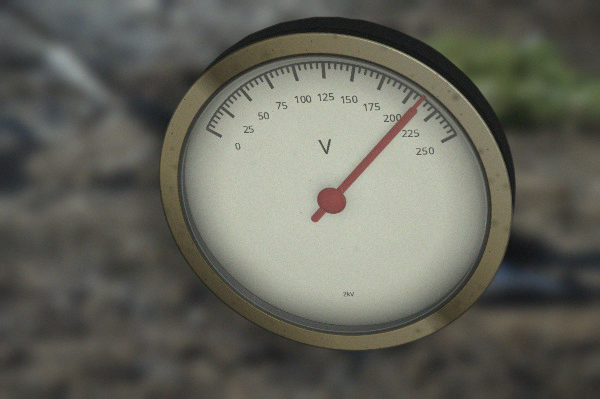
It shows 210 V
